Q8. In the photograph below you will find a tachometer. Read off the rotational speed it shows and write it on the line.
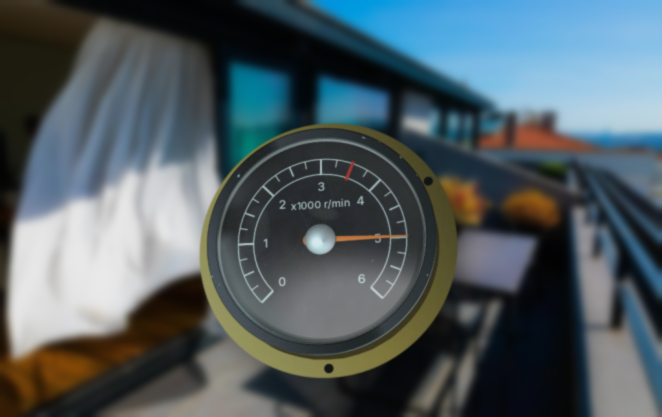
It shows 5000 rpm
